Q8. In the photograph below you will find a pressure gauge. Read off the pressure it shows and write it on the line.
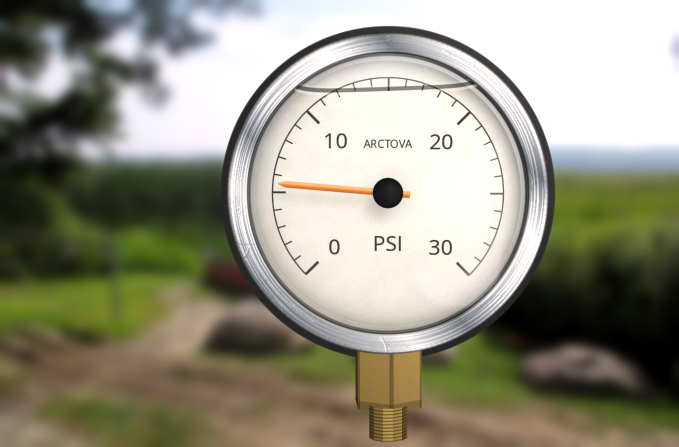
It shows 5.5 psi
